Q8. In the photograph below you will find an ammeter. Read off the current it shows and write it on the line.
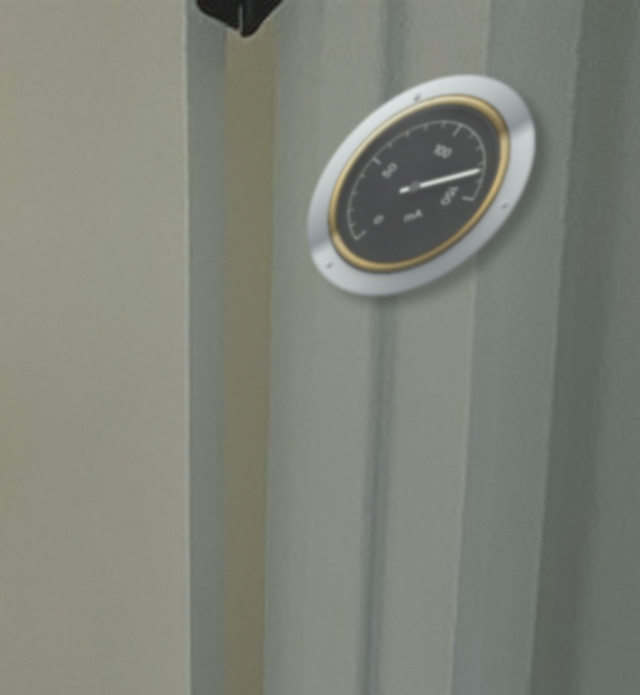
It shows 135 mA
